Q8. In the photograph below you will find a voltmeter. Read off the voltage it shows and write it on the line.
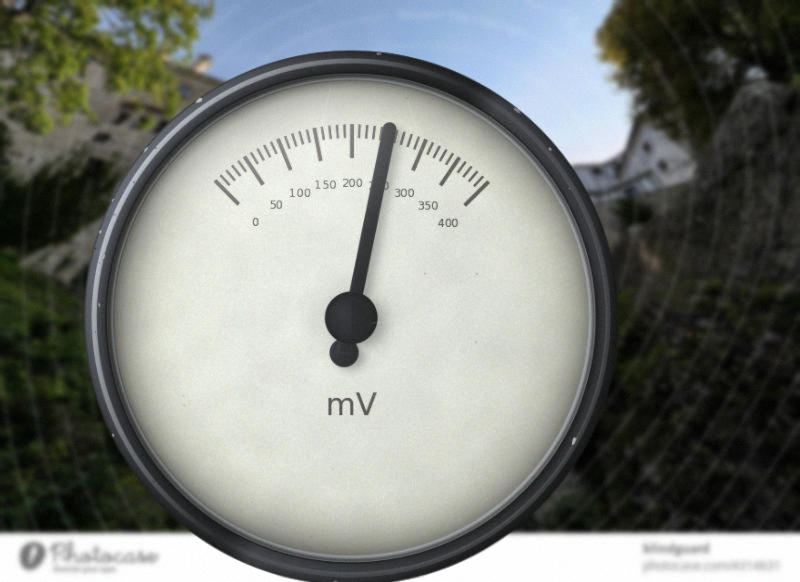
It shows 250 mV
